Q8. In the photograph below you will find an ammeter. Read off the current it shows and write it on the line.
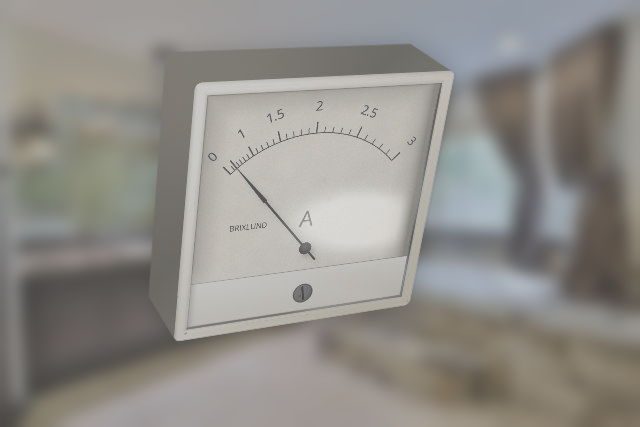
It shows 0.5 A
